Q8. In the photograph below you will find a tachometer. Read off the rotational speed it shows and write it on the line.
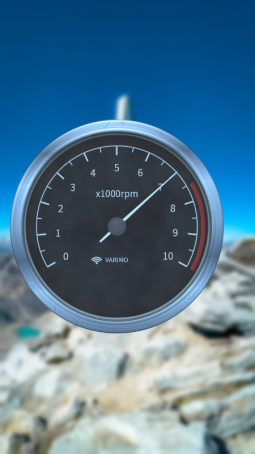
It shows 7000 rpm
